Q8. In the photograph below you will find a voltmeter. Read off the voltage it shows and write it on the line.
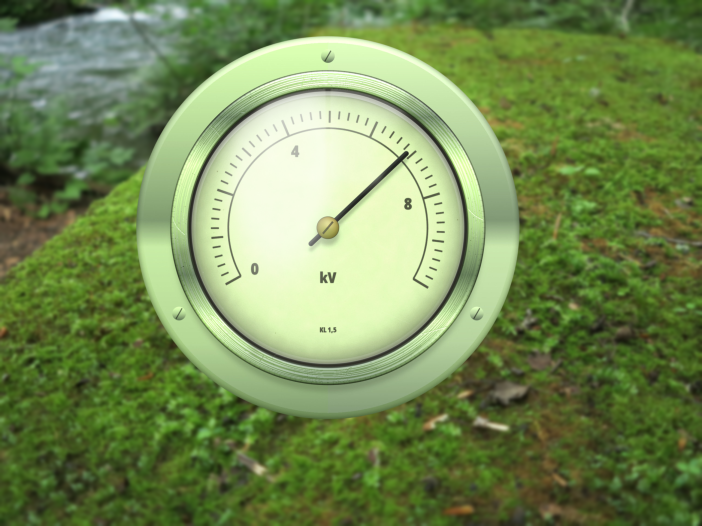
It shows 6.9 kV
